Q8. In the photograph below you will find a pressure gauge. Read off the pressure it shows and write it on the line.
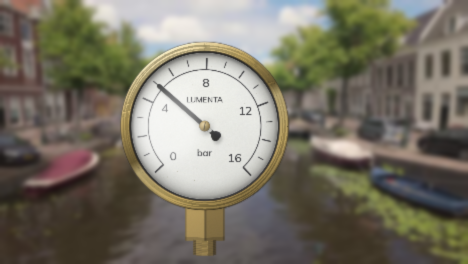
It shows 5 bar
